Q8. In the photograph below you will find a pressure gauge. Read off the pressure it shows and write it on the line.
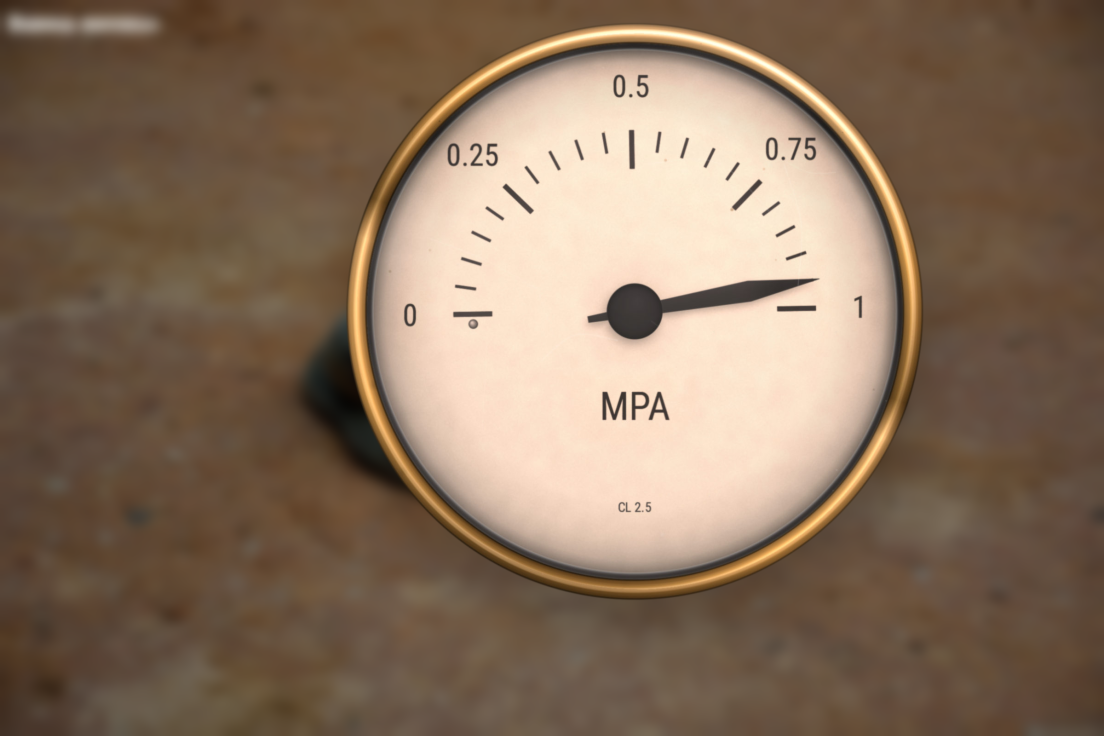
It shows 0.95 MPa
